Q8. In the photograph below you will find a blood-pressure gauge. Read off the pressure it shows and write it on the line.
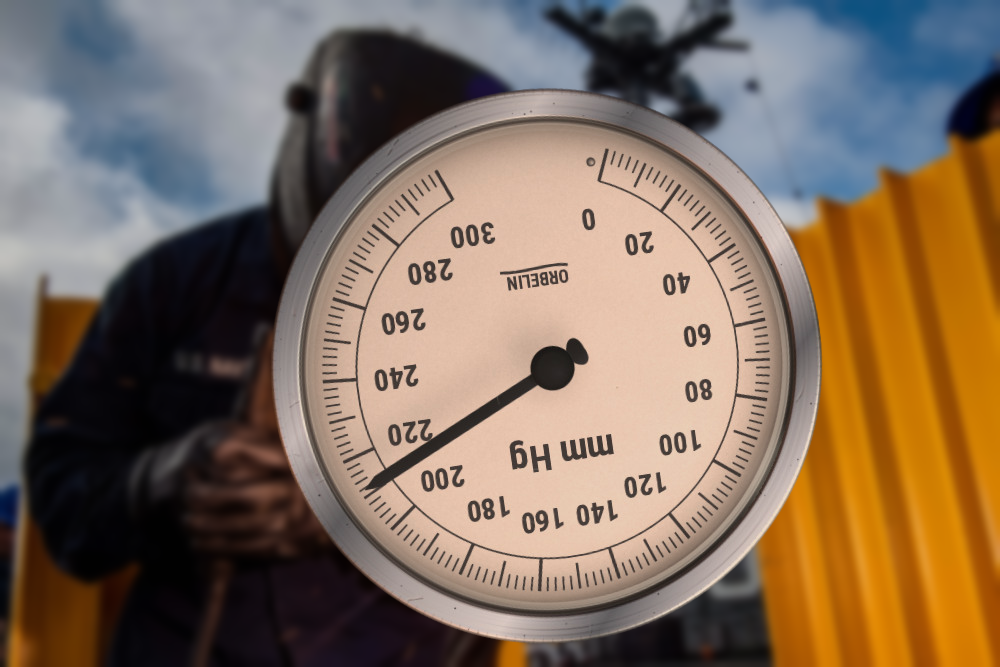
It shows 212 mmHg
